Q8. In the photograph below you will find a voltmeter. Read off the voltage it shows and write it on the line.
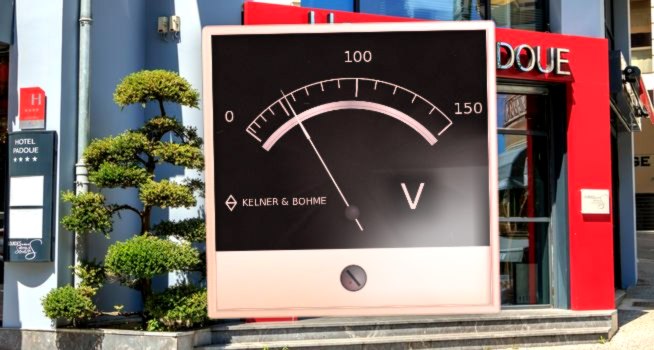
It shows 55 V
